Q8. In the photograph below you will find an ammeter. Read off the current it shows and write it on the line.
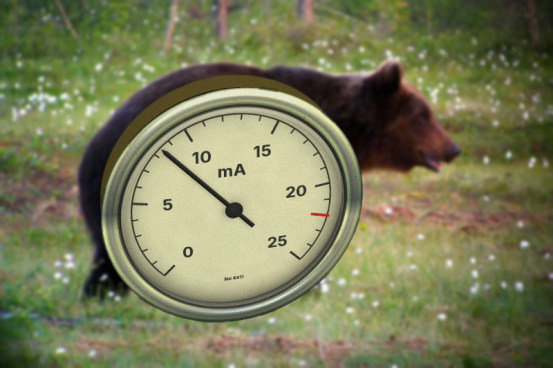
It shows 8.5 mA
